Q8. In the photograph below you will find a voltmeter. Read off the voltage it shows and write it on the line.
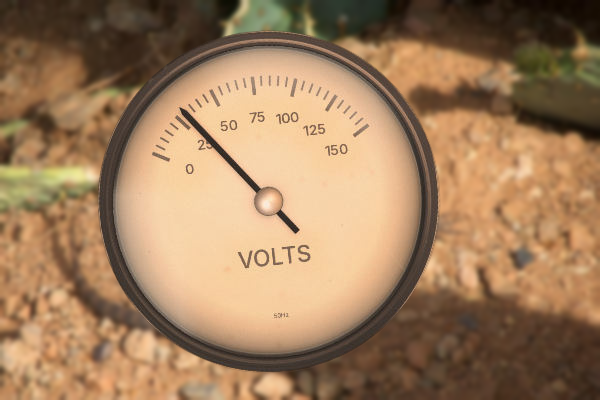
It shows 30 V
